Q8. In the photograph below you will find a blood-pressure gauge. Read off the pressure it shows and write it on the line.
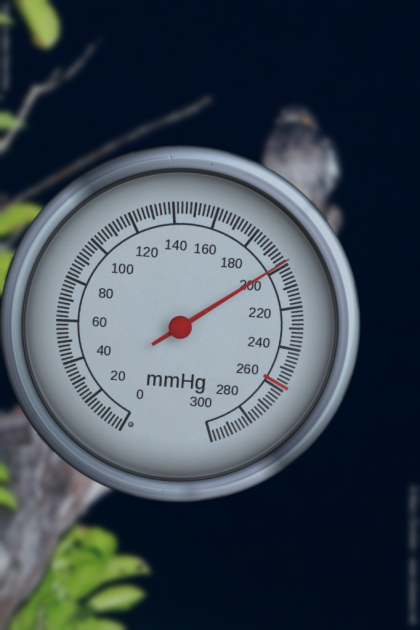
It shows 198 mmHg
